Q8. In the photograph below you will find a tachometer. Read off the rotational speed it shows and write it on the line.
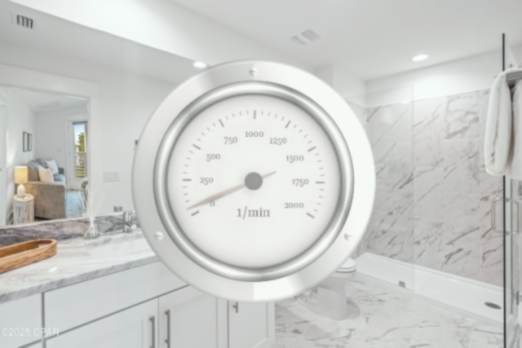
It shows 50 rpm
